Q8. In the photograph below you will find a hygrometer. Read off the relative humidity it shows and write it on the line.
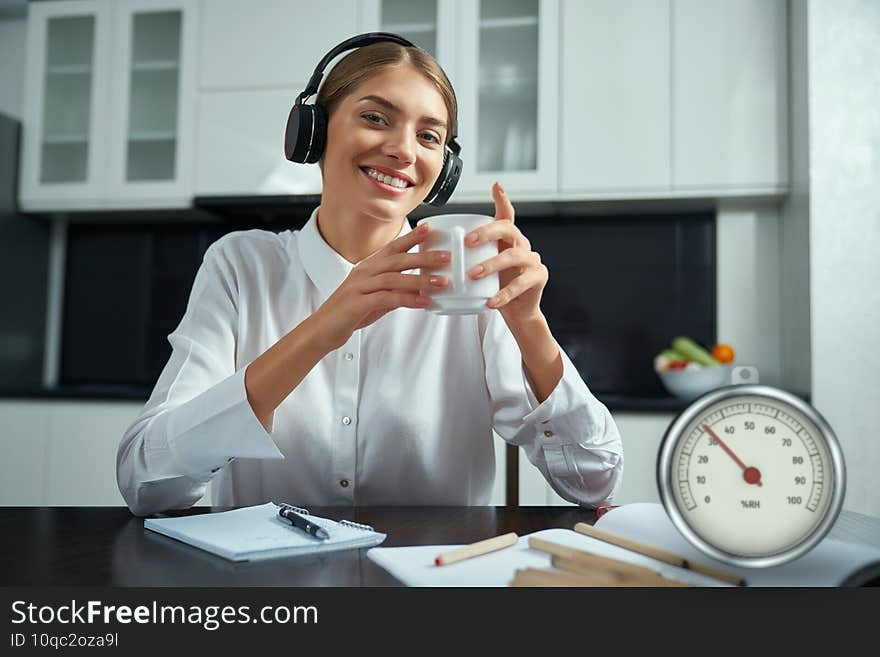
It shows 32 %
